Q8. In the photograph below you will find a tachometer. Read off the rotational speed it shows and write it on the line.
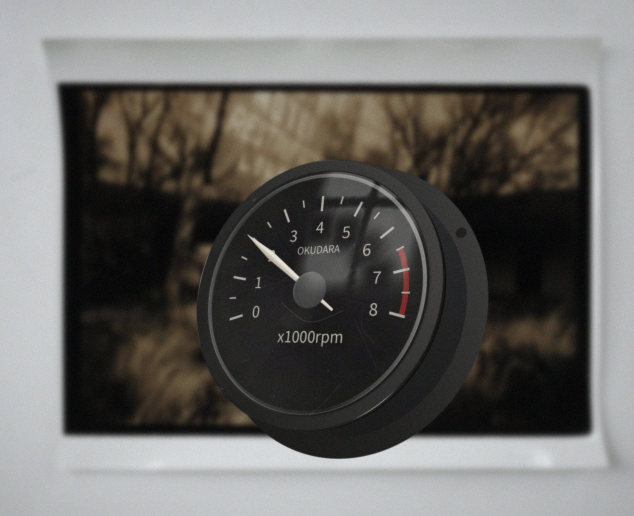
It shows 2000 rpm
